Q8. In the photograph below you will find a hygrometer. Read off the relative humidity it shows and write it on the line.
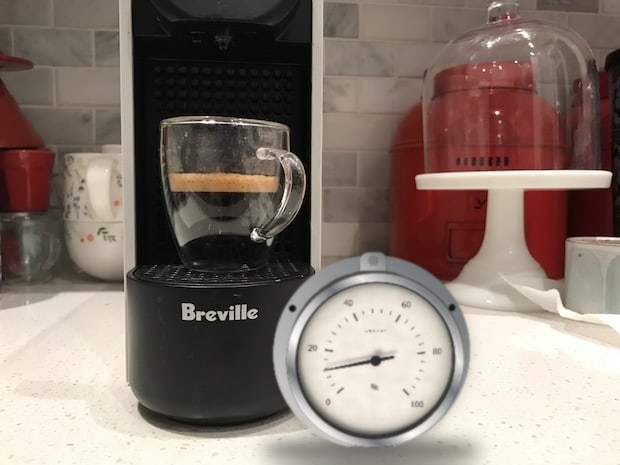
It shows 12 %
